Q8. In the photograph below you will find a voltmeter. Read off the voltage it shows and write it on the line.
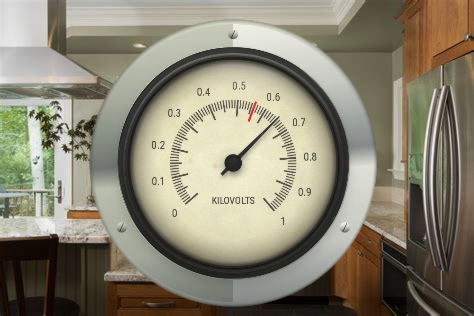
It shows 0.65 kV
